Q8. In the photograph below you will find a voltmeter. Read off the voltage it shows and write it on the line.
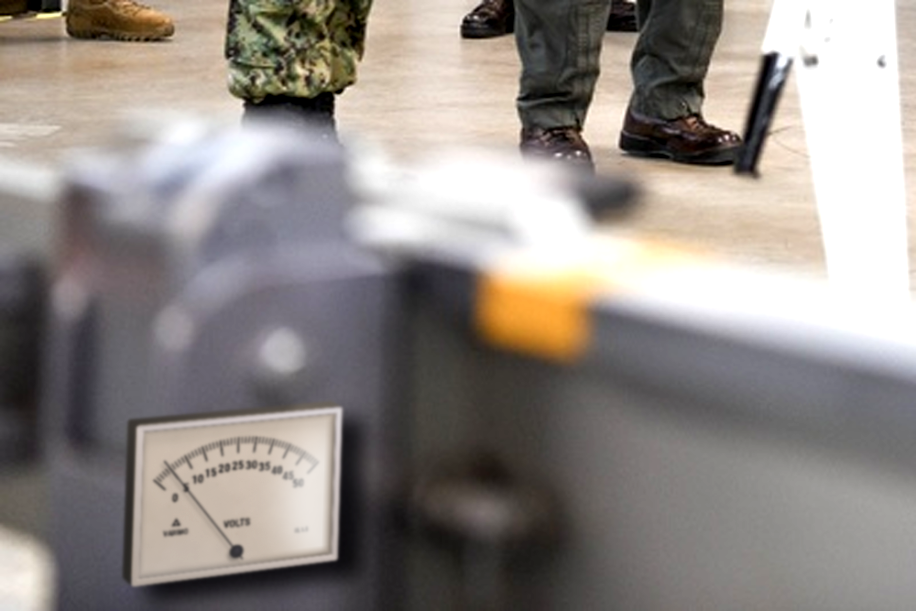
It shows 5 V
